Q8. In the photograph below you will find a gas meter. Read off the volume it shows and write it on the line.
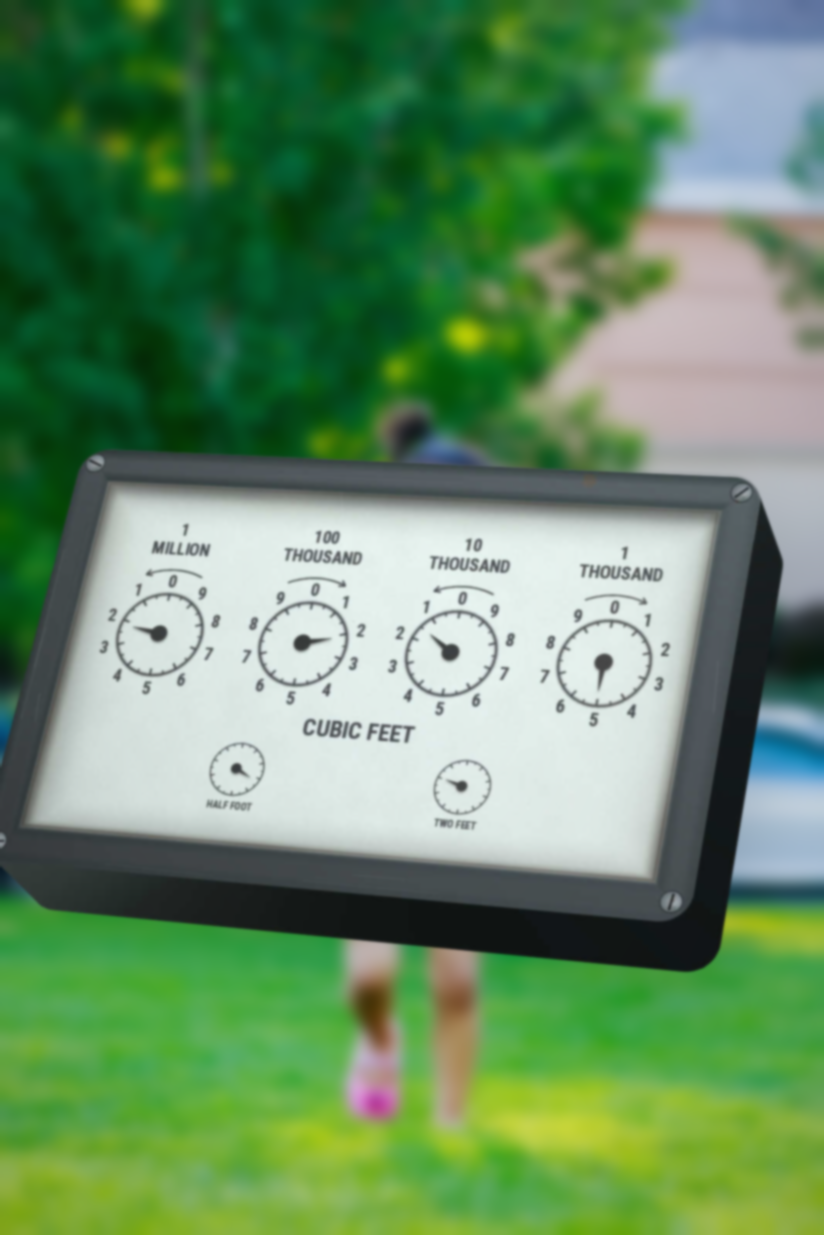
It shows 221500 ft³
